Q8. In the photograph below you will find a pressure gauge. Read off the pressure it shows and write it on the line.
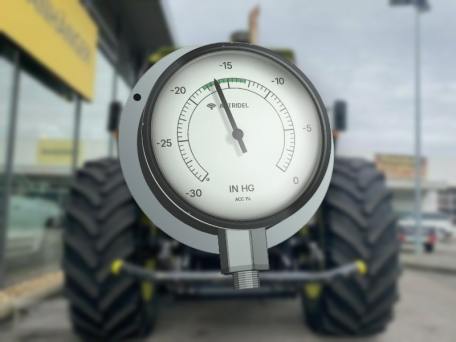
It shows -16.5 inHg
